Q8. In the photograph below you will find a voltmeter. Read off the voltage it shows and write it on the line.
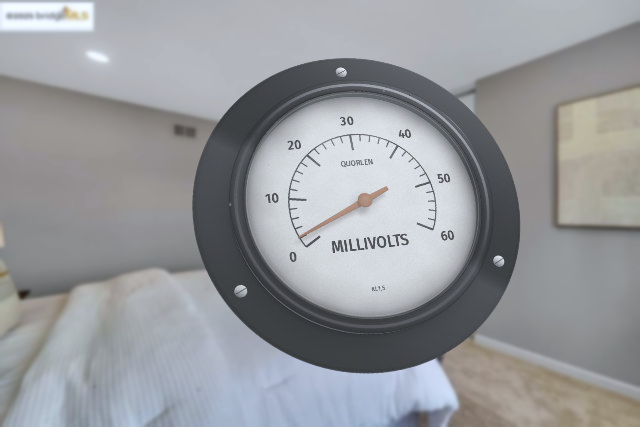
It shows 2 mV
